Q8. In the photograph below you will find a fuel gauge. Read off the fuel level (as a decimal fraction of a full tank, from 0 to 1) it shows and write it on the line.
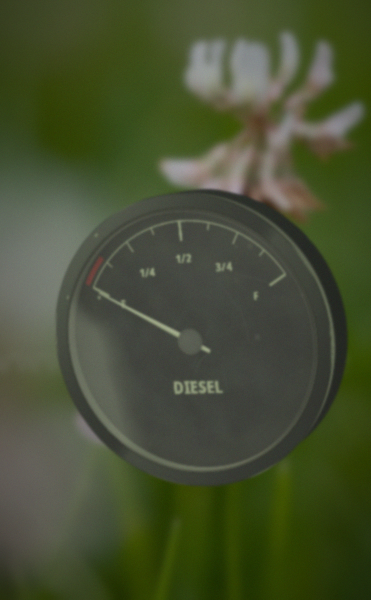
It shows 0
